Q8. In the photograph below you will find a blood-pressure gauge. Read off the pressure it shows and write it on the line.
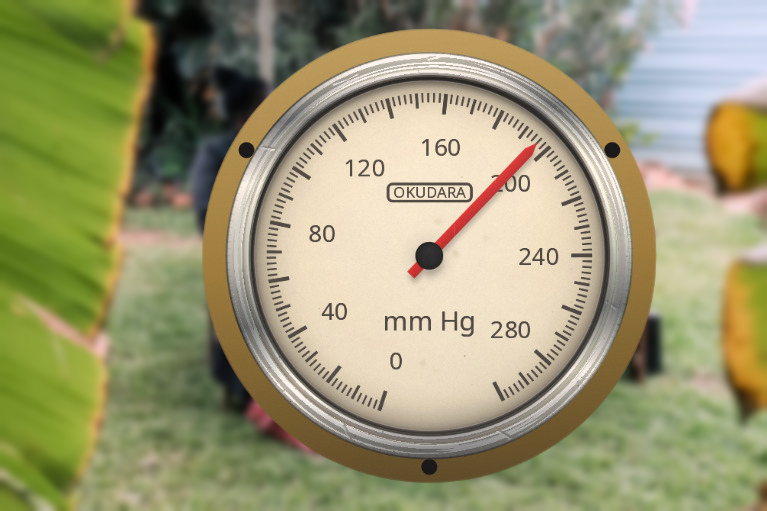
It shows 196 mmHg
